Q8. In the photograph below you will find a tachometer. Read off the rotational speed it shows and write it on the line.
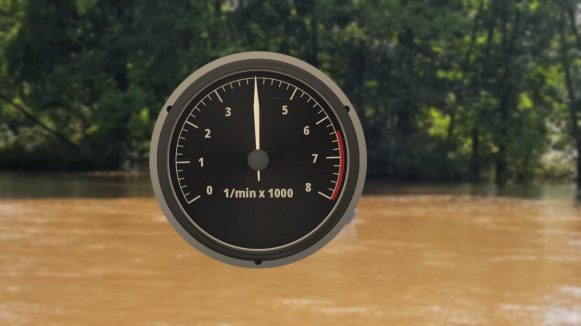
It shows 4000 rpm
